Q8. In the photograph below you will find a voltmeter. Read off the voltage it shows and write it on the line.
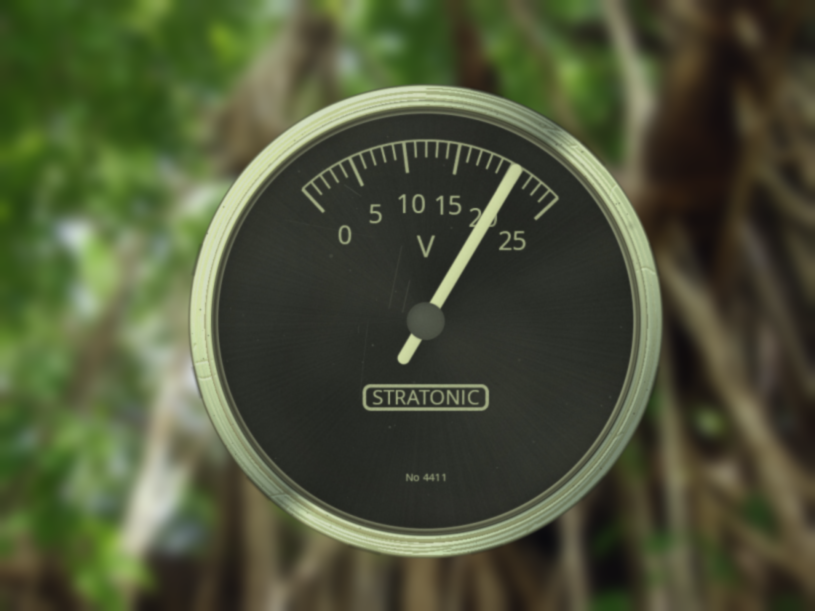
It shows 20.5 V
